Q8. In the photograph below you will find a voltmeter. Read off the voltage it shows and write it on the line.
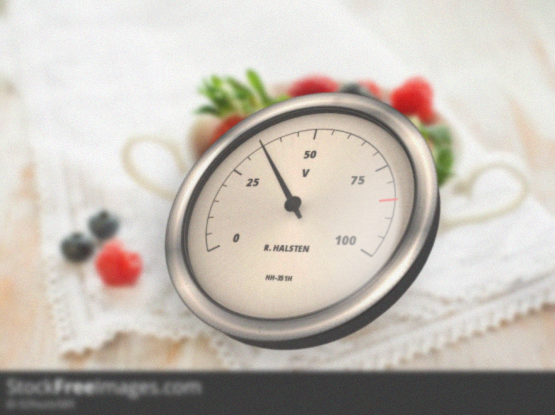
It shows 35 V
